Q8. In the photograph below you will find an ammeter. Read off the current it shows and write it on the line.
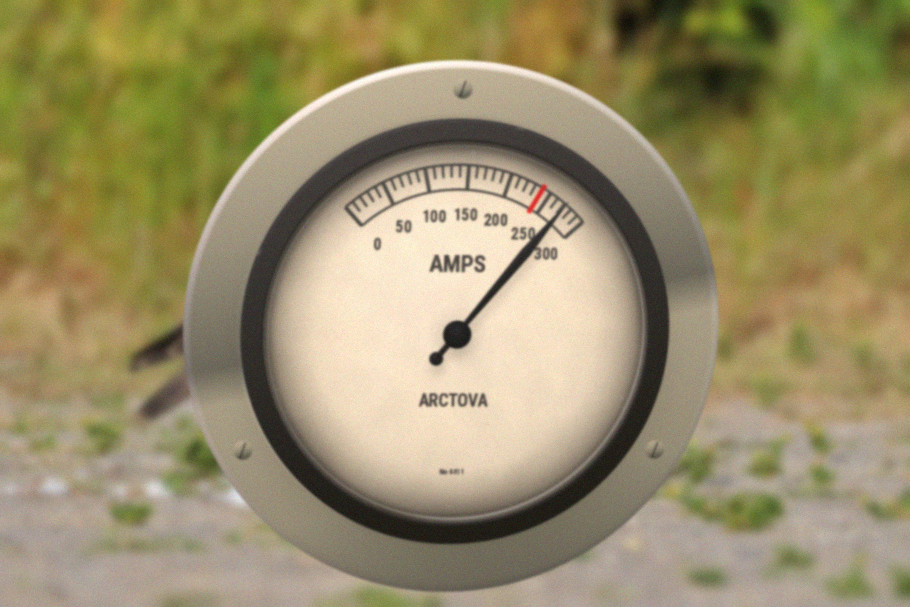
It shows 270 A
